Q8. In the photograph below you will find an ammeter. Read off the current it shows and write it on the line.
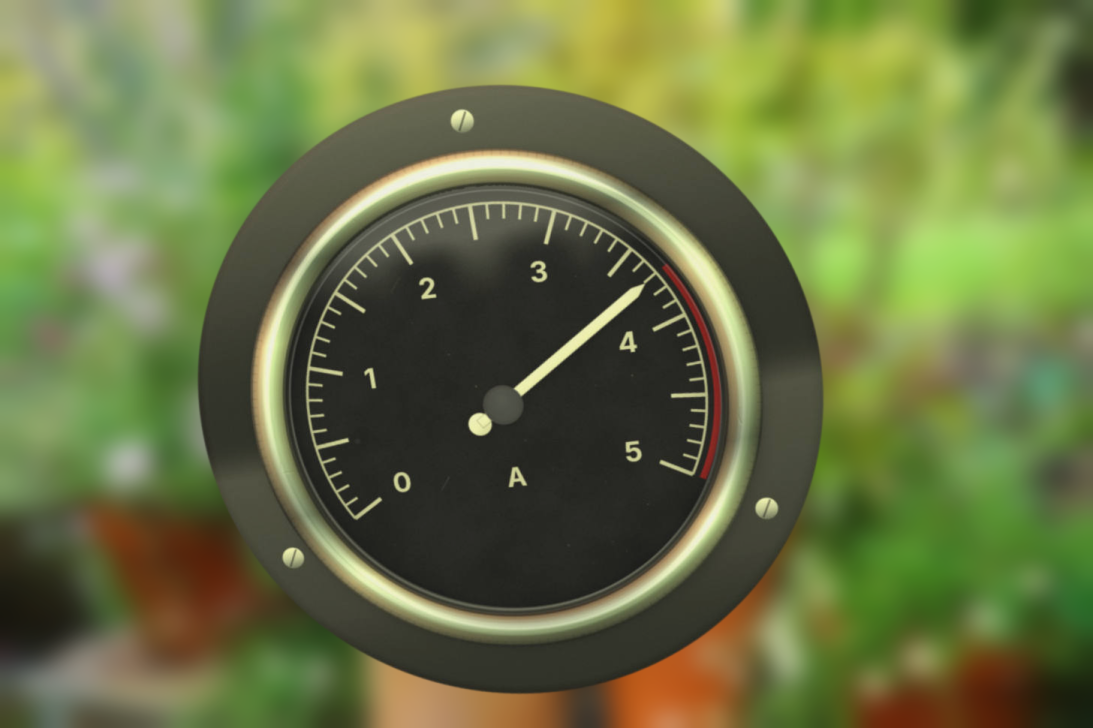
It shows 3.7 A
